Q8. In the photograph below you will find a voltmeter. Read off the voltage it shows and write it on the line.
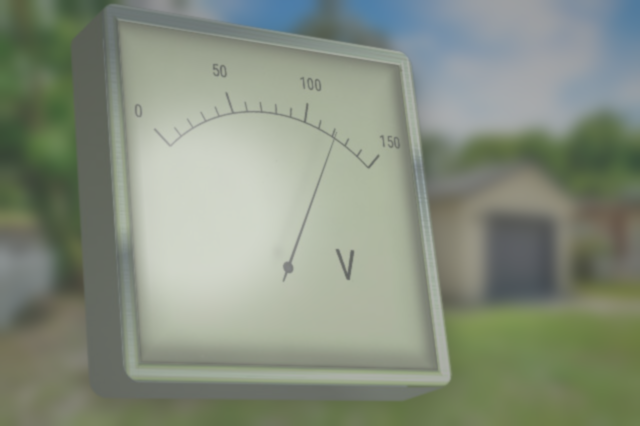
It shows 120 V
